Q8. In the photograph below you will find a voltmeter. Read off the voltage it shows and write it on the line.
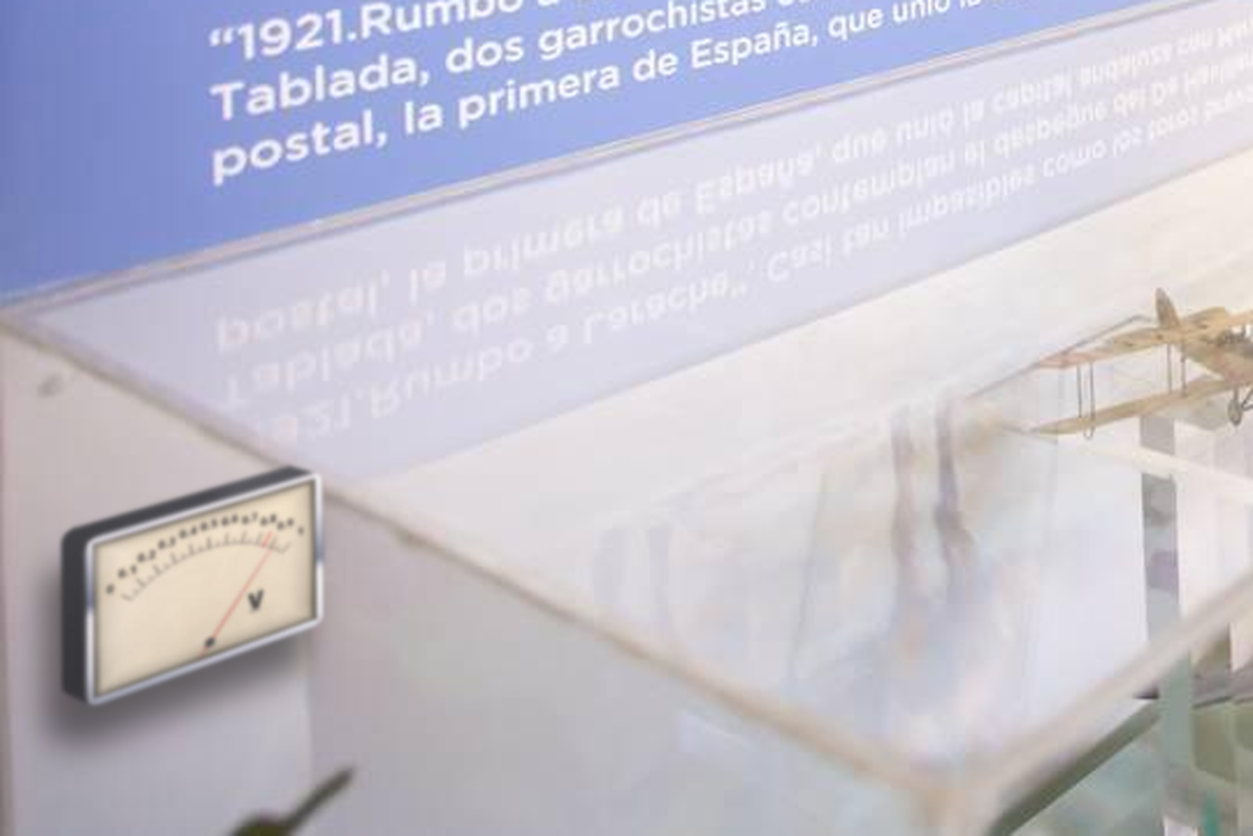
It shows 0.9 V
